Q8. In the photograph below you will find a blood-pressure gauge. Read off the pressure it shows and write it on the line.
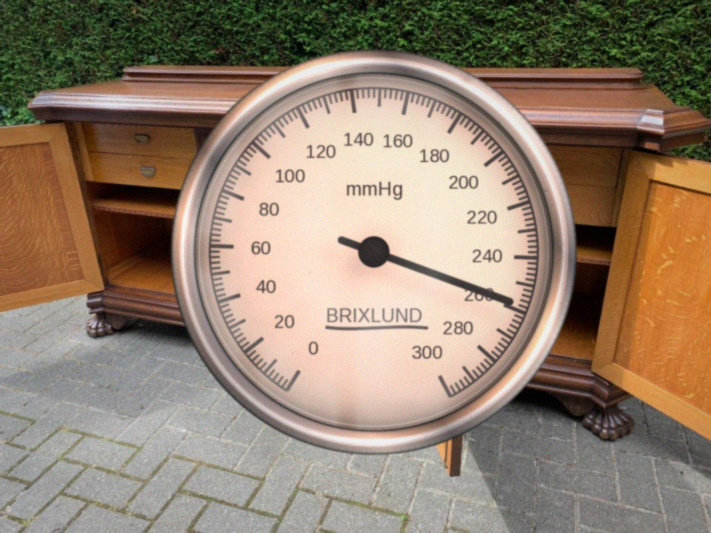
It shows 258 mmHg
